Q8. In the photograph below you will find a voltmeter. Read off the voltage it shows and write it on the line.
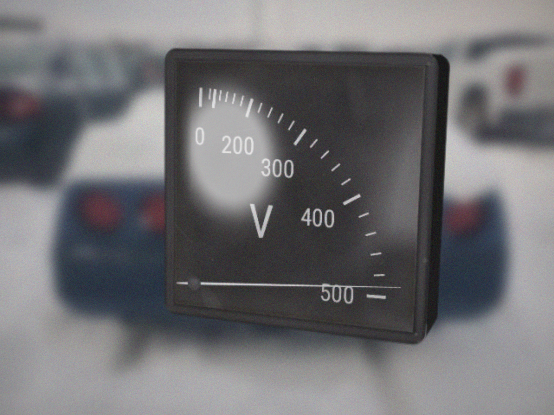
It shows 490 V
